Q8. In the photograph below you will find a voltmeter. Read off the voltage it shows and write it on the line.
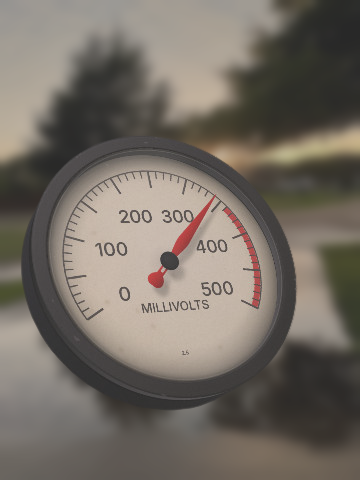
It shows 340 mV
